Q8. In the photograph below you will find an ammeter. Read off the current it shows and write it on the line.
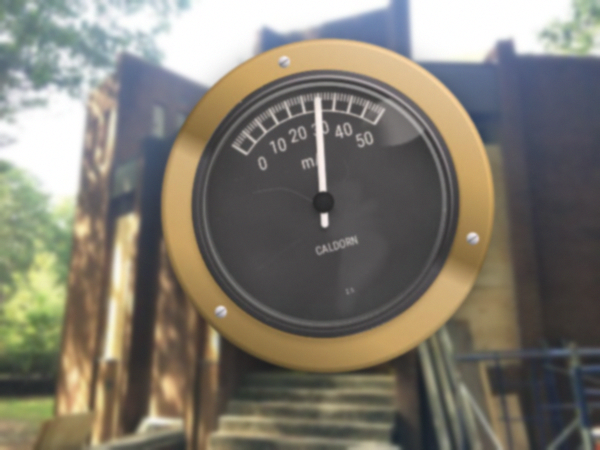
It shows 30 mA
